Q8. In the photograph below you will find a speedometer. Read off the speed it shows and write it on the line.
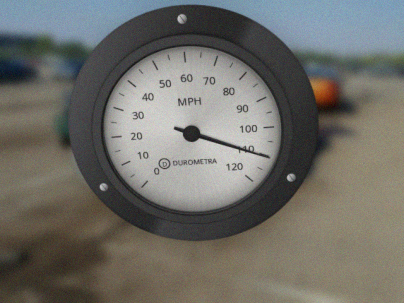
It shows 110 mph
